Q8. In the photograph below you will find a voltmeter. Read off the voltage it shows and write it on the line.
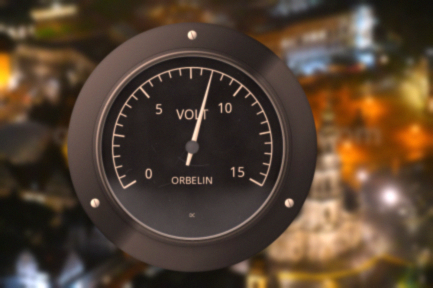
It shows 8.5 V
